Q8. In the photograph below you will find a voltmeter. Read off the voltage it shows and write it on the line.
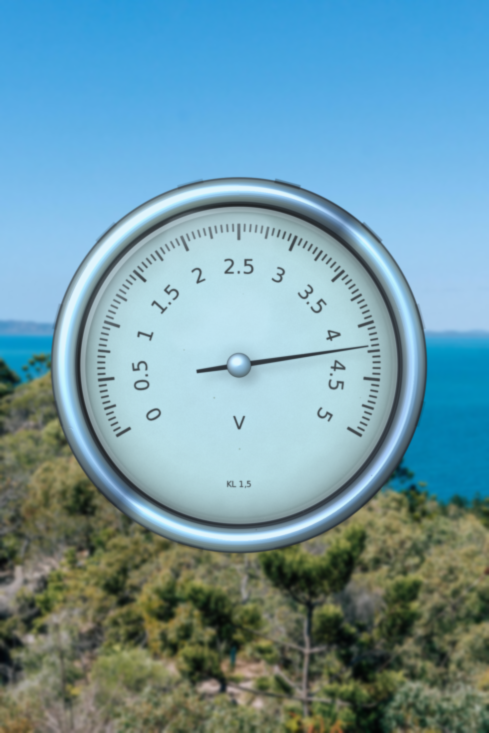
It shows 4.2 V
